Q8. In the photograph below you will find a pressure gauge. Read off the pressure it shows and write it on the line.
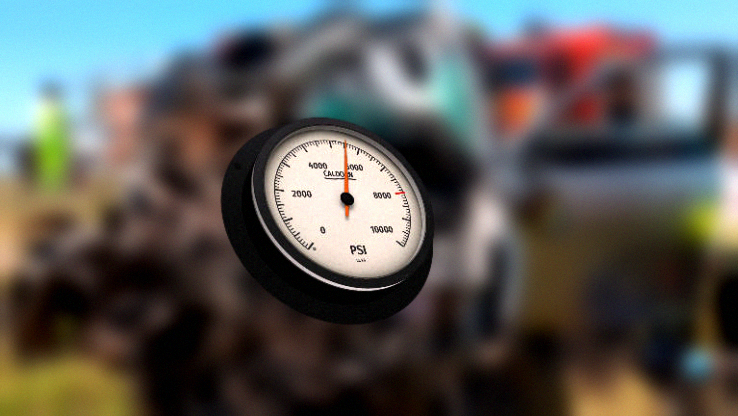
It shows 5500 psi
